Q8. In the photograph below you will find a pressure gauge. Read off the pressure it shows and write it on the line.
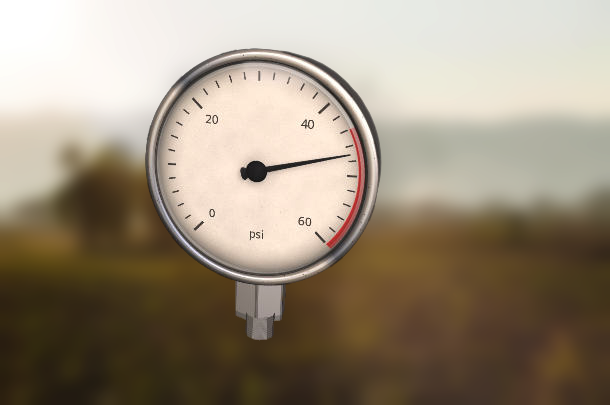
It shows 47 psi
